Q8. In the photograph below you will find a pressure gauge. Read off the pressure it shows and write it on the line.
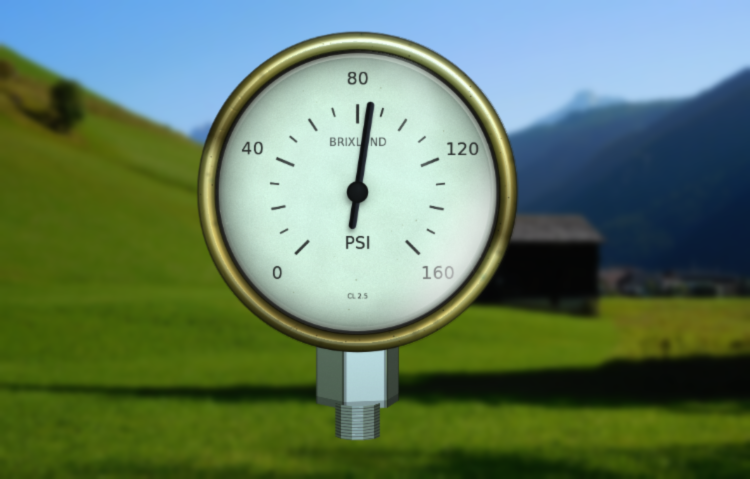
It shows 85 psi
